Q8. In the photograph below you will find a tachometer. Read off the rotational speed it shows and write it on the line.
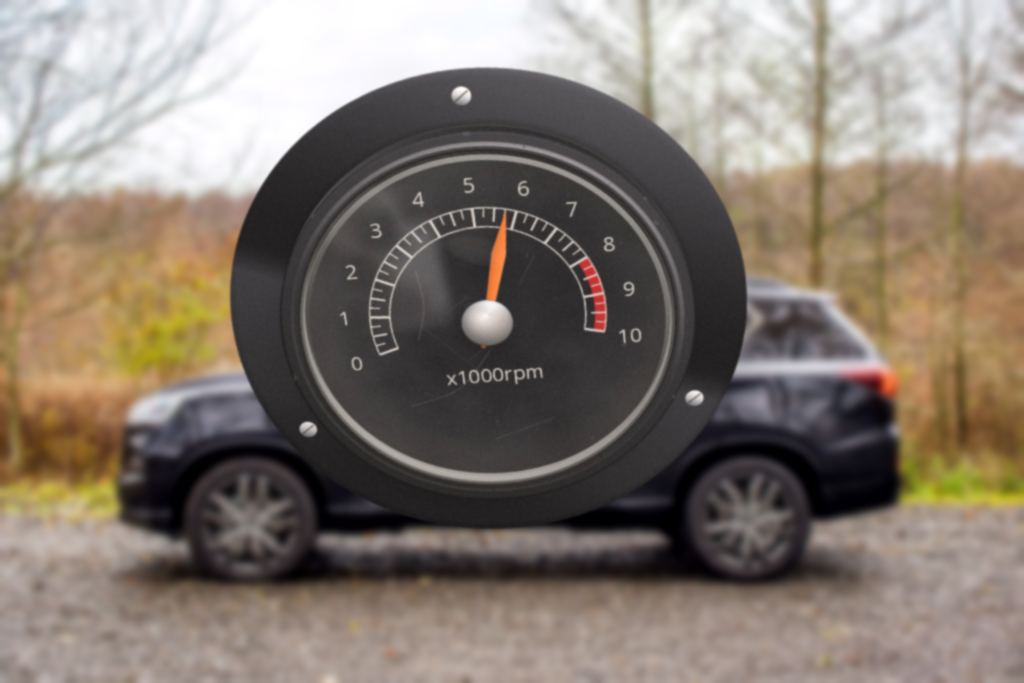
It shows 5750 rpm
